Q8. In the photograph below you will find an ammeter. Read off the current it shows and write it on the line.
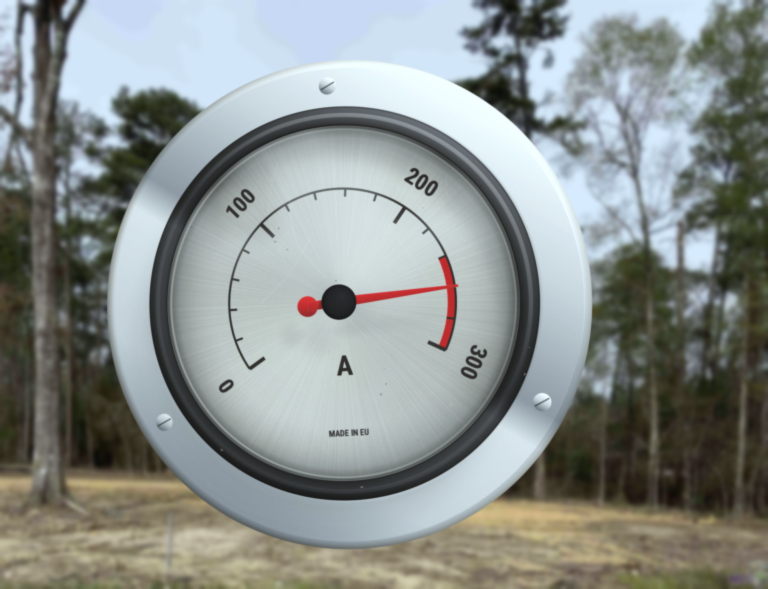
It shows 260 A
